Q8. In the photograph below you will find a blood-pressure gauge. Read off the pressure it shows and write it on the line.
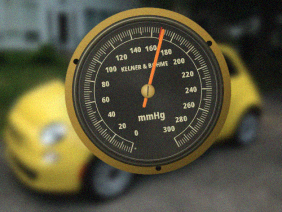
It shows 170 mmHg
